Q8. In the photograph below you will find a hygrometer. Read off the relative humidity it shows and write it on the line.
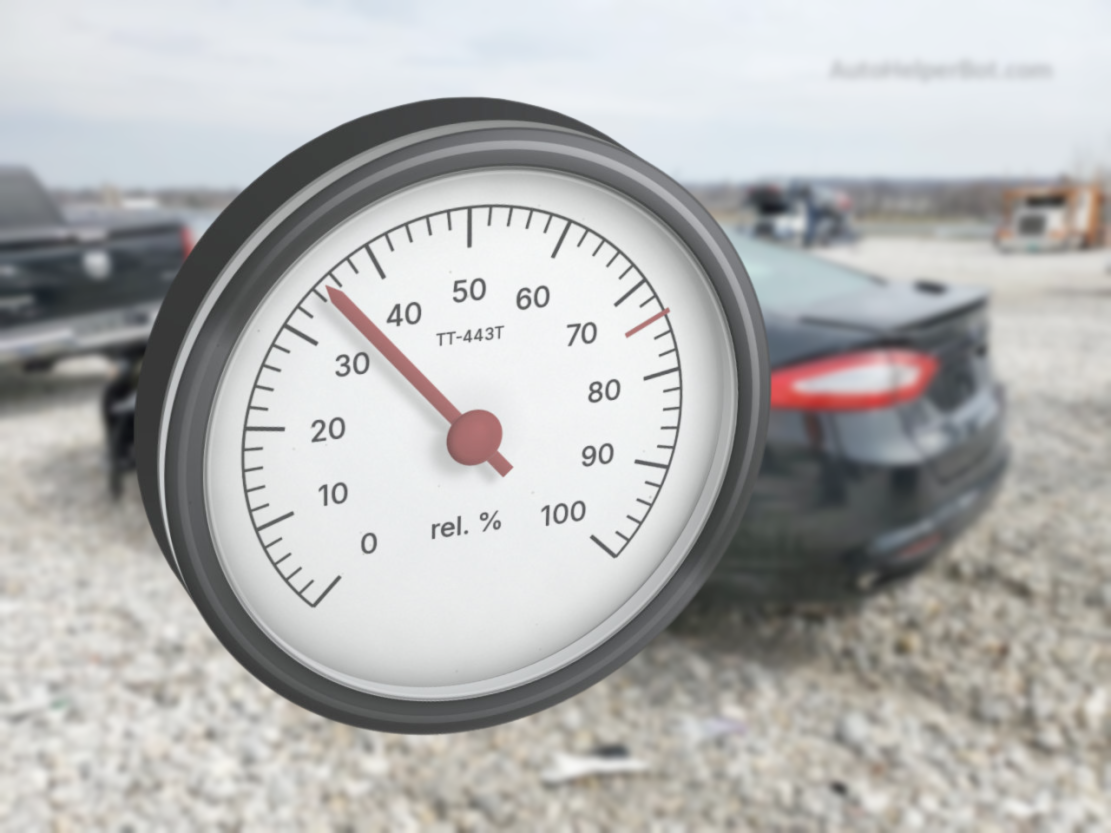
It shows 35 %
